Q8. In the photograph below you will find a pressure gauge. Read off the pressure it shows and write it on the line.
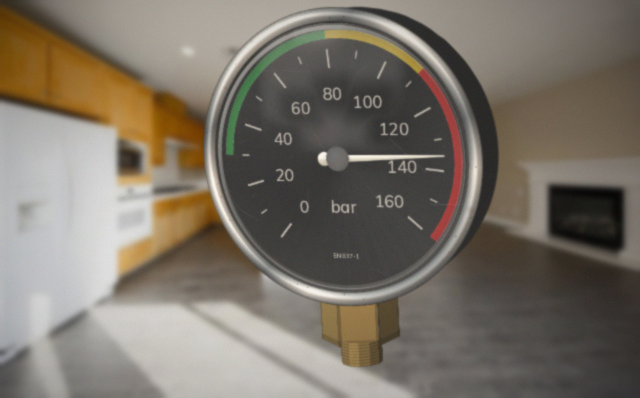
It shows 135 bar
